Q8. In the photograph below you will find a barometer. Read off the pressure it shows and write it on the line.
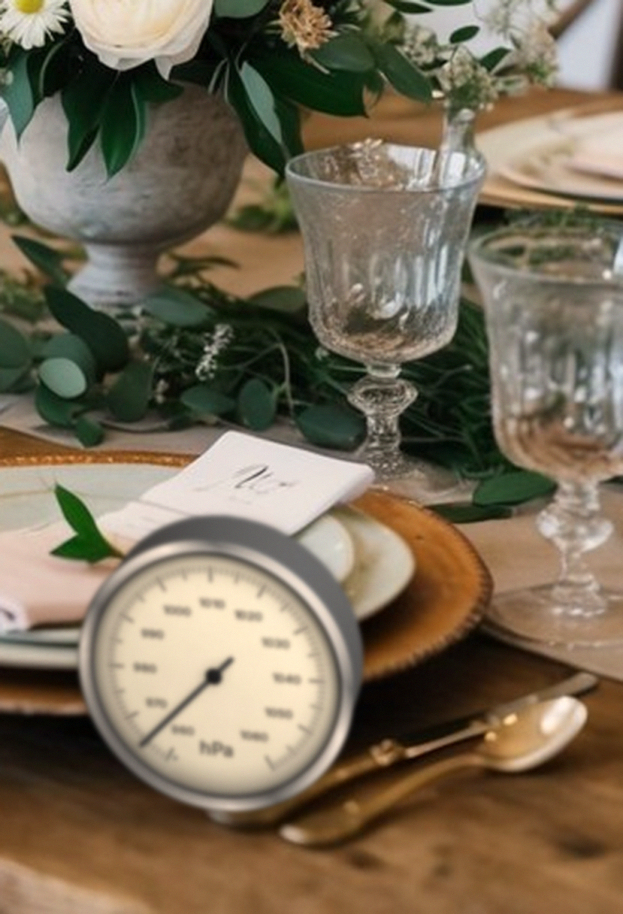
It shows 965 hPa
